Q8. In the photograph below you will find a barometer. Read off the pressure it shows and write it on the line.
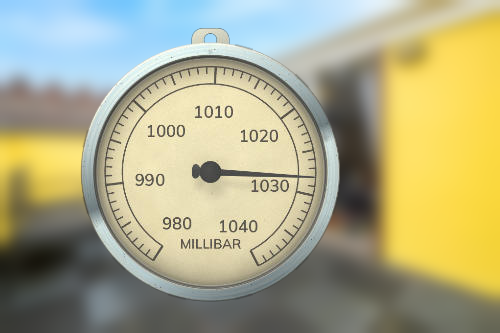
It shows 1028 mbar
